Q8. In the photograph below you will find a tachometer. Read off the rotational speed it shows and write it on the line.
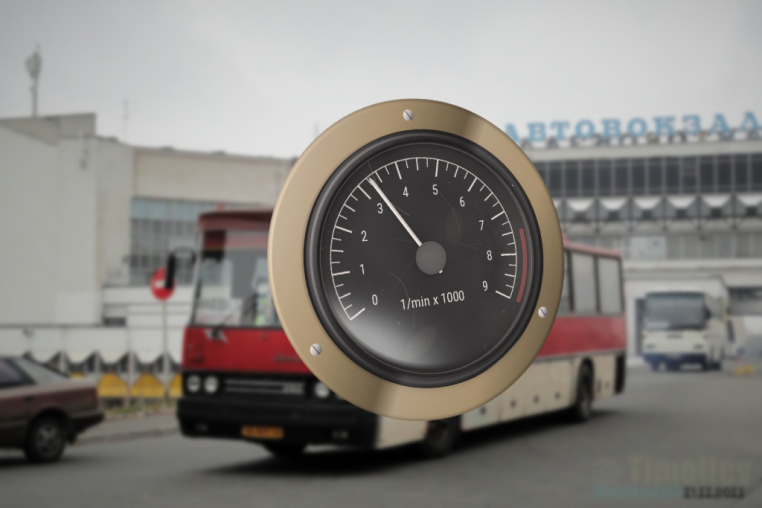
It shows 3250 rpm
